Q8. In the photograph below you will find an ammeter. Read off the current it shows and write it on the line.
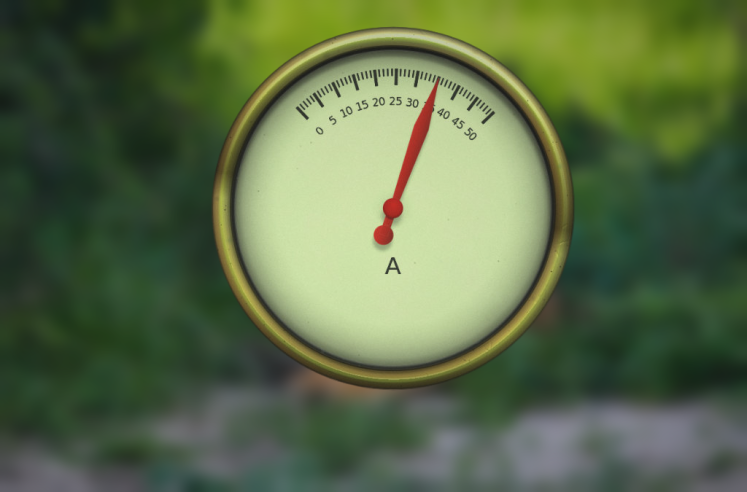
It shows 35 A
